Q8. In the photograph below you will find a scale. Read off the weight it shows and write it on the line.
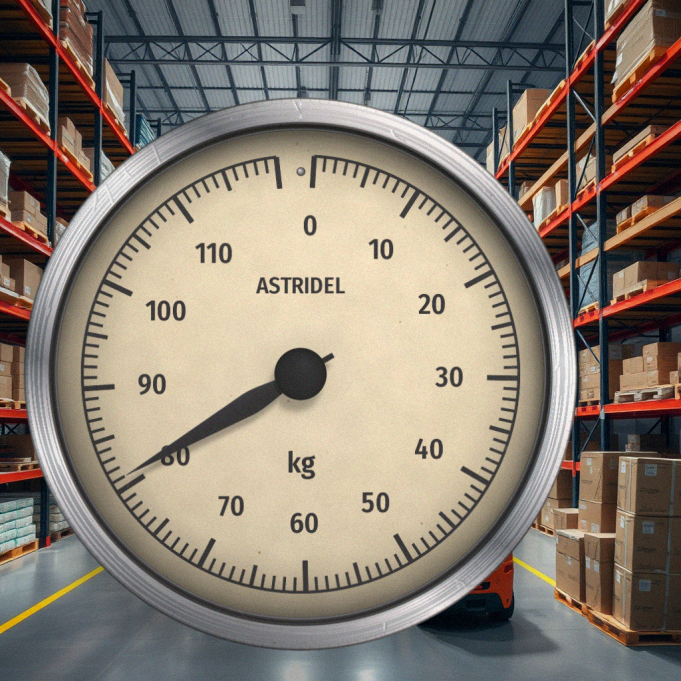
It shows 81 kg
